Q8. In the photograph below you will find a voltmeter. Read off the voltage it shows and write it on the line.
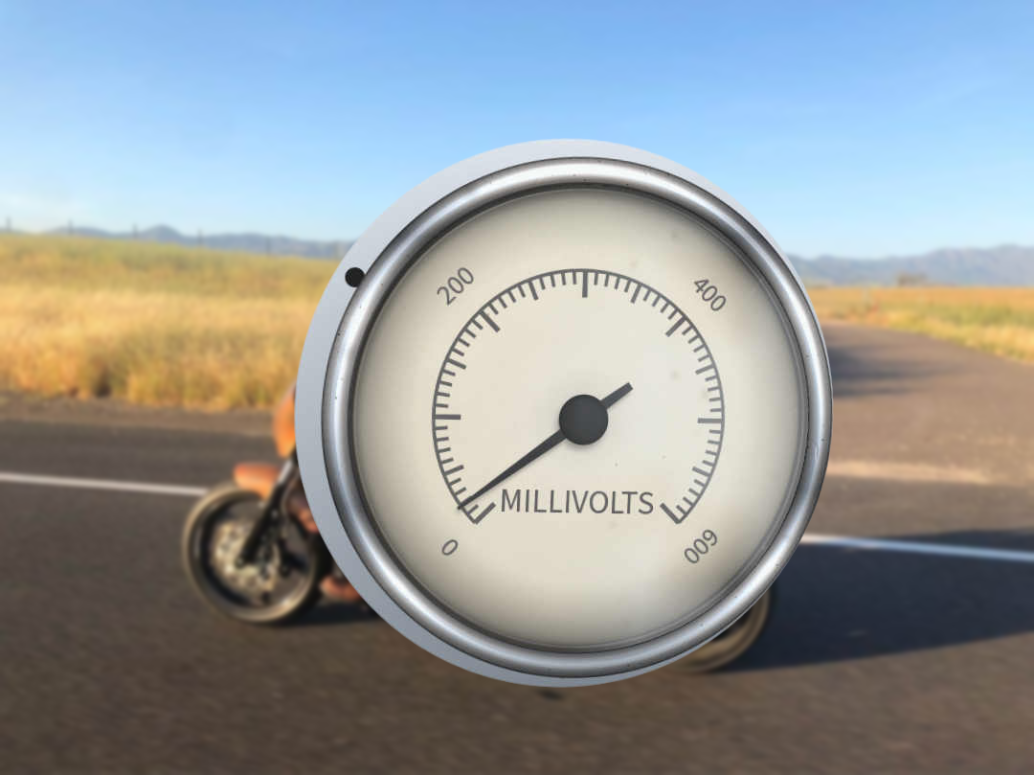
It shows 20 mV
